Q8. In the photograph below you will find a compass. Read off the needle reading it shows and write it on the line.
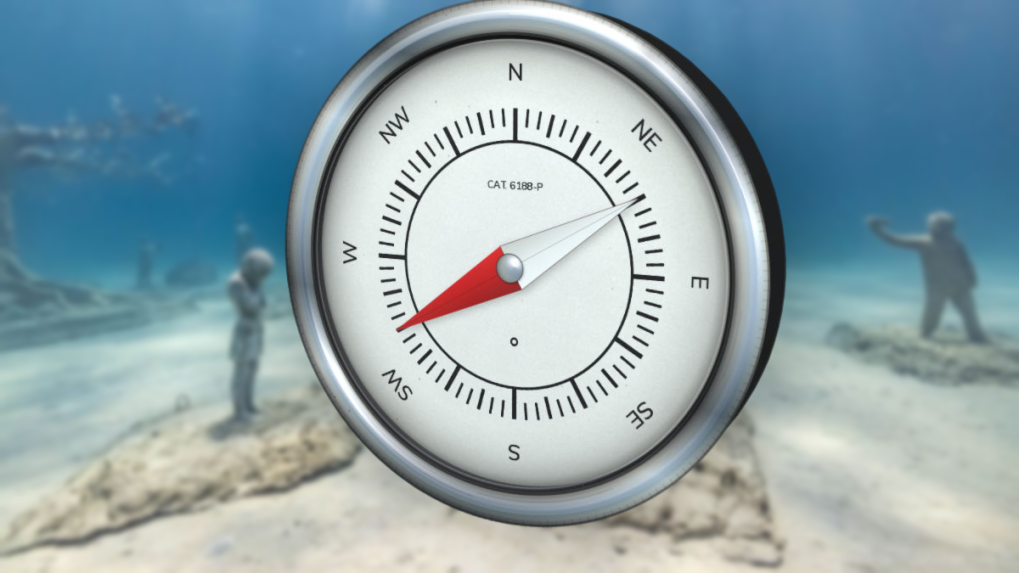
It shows 240 °
